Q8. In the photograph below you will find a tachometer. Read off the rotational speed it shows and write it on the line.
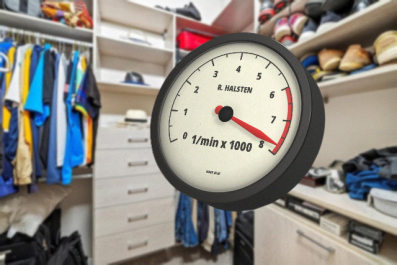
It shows 7750 rpm
